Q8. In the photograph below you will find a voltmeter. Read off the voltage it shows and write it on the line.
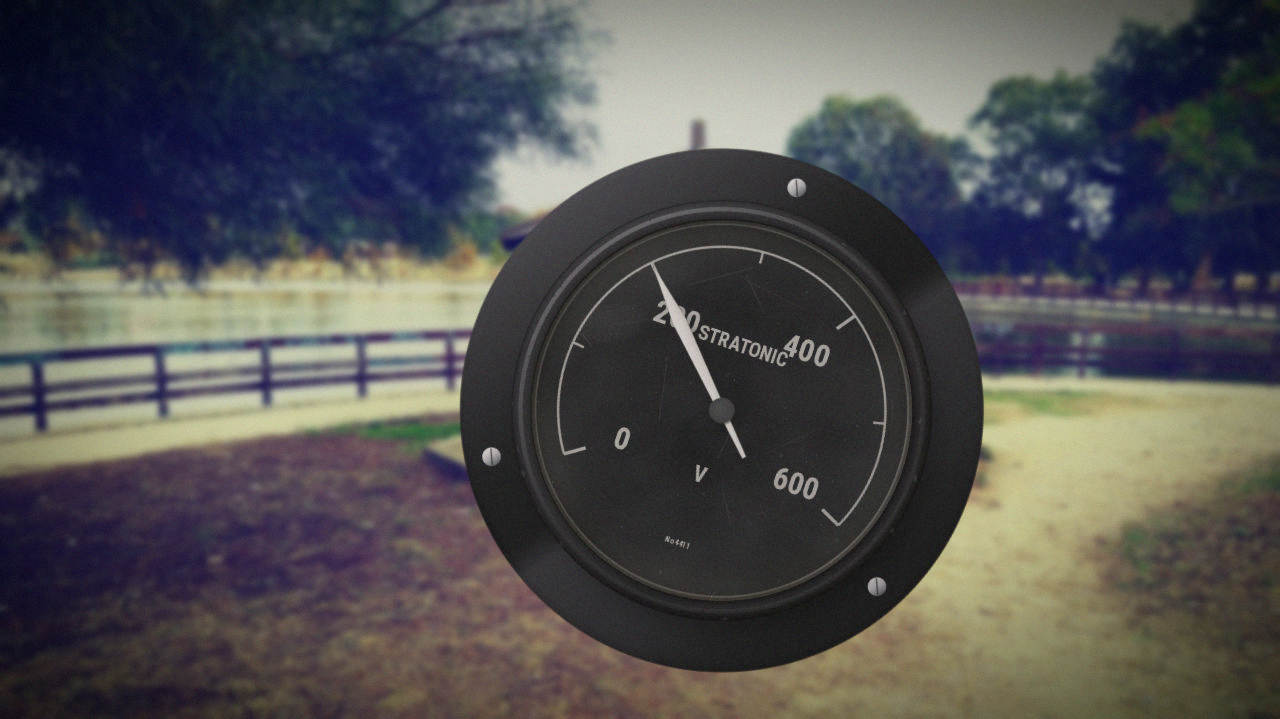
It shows 200 V
